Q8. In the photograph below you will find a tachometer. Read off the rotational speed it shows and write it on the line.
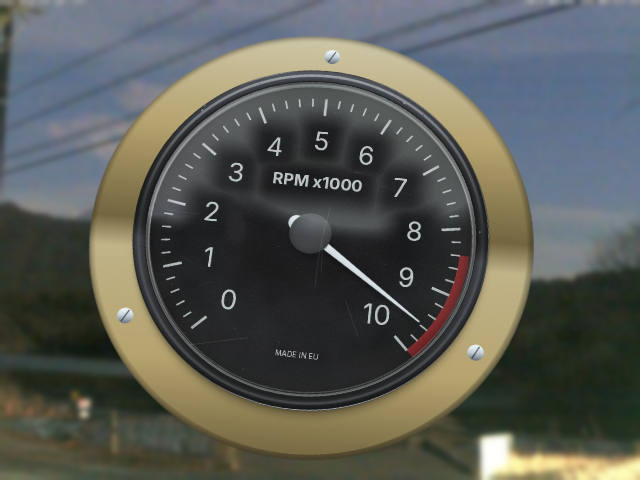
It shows 9600 rpm
